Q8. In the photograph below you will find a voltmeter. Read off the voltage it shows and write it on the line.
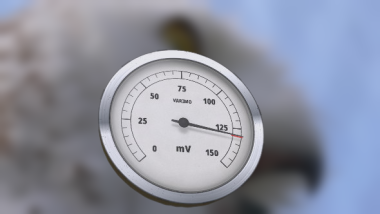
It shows 130 mV
